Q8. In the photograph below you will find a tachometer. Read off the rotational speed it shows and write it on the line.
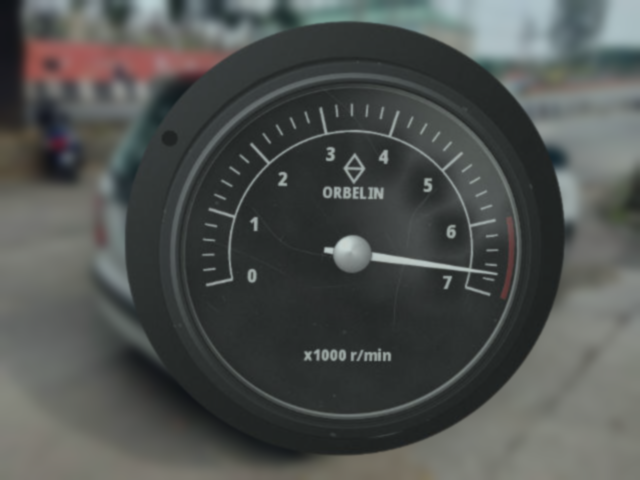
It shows 6700 rpm
